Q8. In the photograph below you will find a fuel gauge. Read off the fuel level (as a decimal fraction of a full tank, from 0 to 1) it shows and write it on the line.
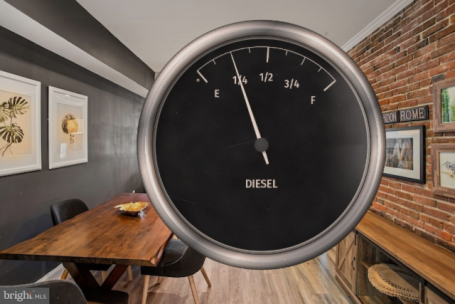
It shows 0.25
